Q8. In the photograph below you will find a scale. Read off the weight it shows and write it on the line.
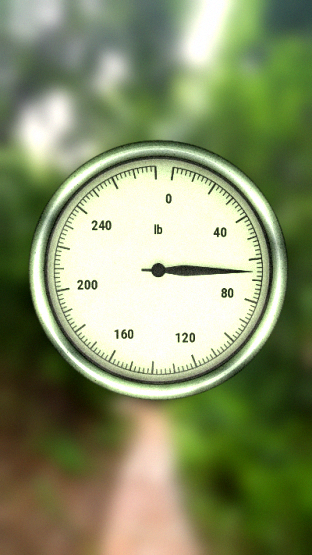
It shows 66 lb
